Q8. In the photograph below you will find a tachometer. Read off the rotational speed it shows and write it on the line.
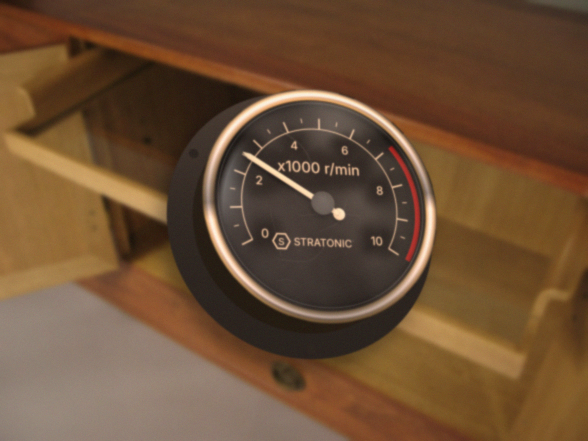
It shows 2500 rpm
